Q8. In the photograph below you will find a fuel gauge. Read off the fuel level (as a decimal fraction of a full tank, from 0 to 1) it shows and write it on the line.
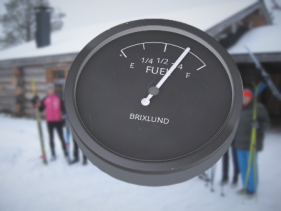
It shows 0.75
